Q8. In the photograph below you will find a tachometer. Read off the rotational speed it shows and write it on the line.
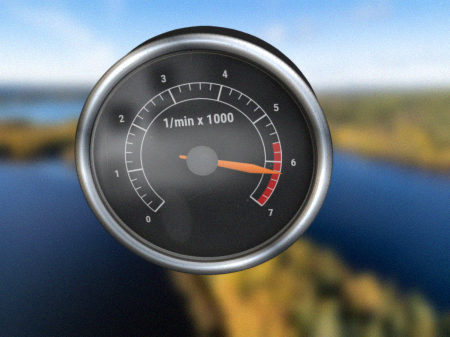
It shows 6200 rpm
